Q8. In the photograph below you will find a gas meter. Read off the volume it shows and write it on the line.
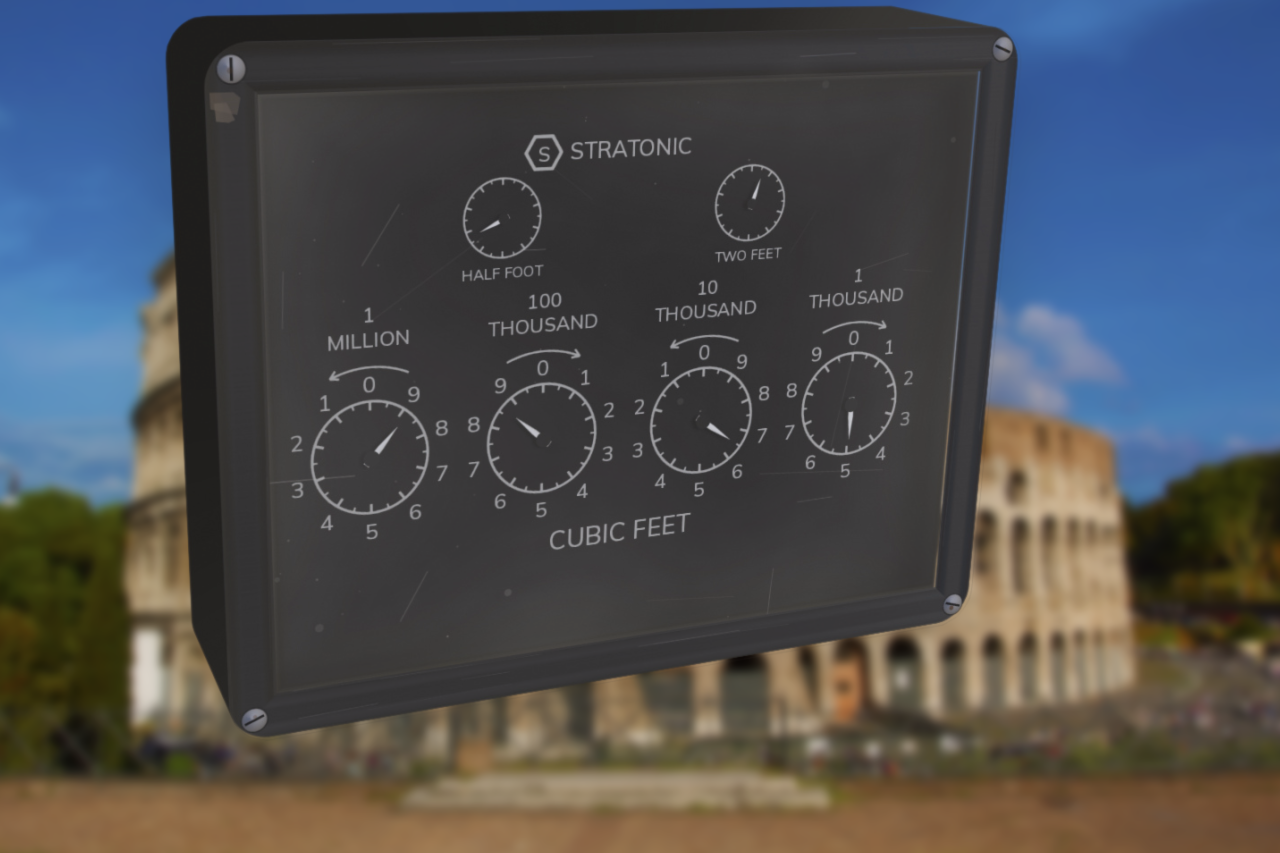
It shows 886500 ft³
